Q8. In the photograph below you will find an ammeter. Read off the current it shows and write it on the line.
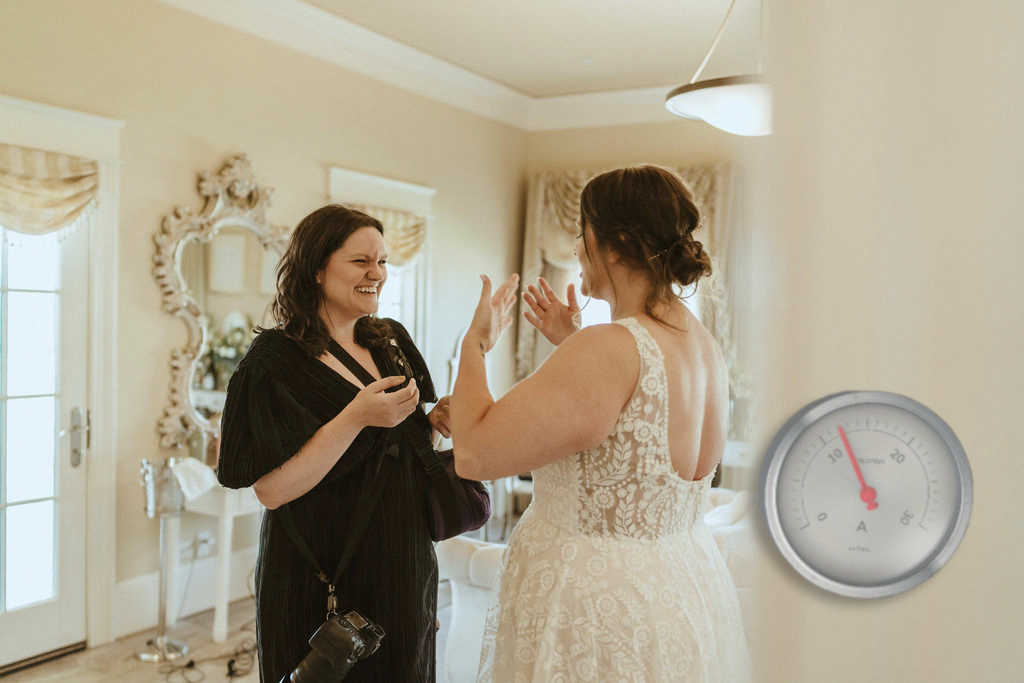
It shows 12 A
